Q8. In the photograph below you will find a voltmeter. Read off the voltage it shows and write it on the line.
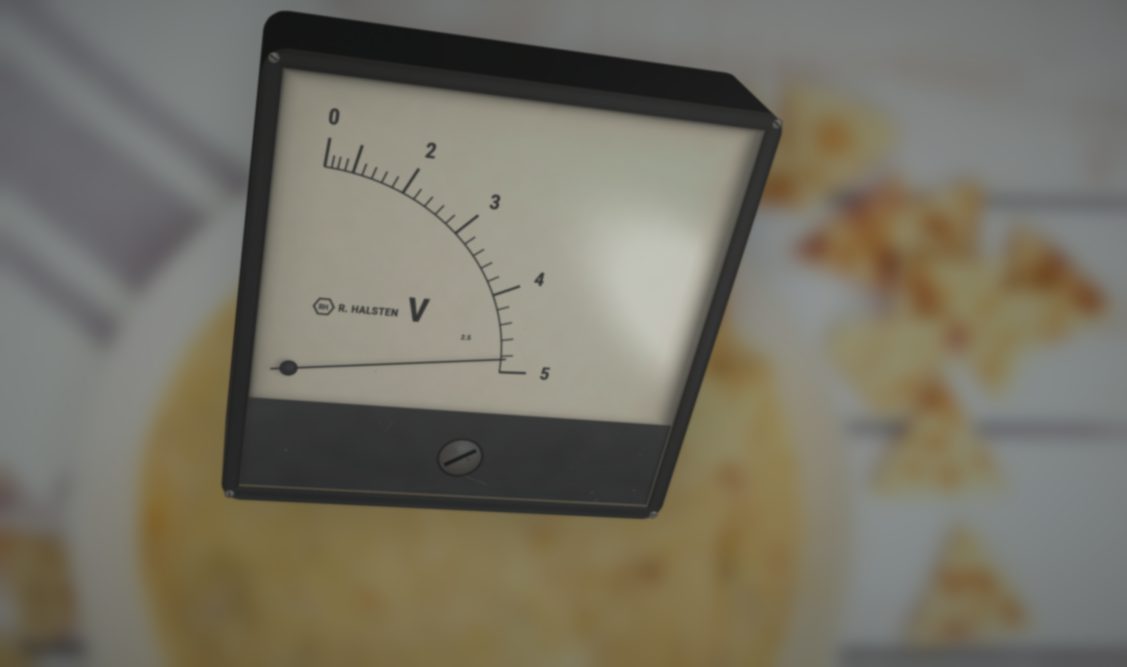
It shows 4.8 V
